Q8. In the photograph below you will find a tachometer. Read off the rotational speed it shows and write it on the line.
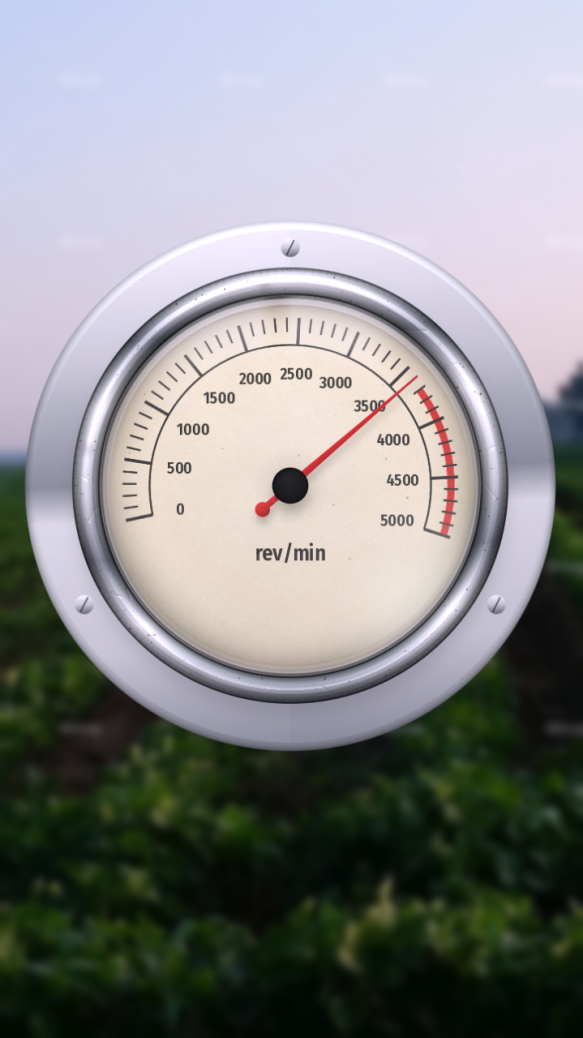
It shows 3600 rpm
